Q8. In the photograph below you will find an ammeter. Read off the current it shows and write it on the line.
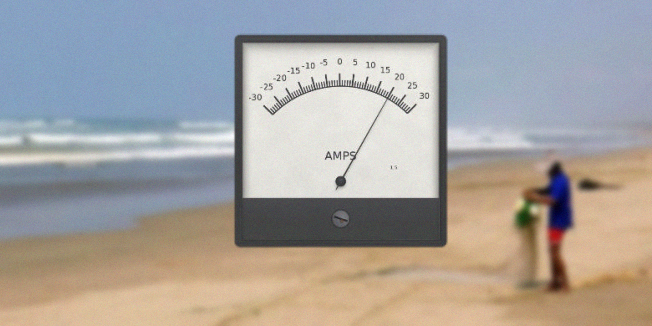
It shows 20 A
